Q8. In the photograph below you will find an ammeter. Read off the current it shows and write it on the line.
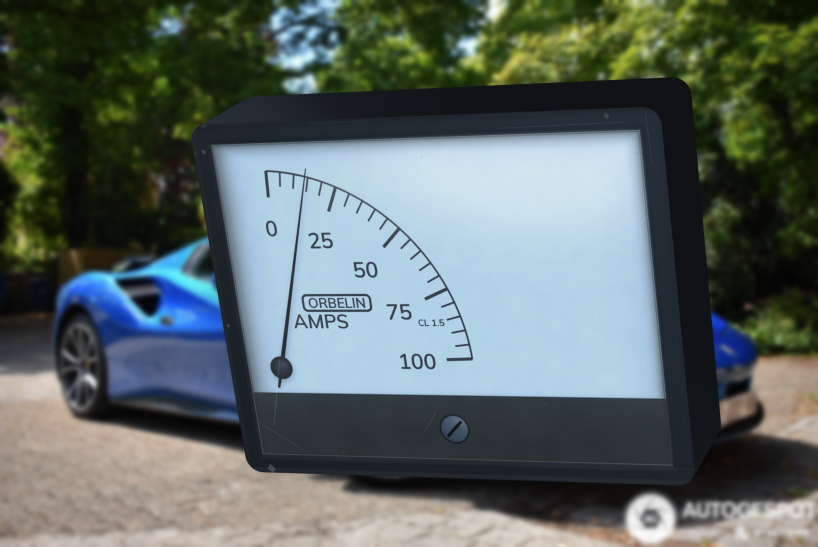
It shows 15 A
